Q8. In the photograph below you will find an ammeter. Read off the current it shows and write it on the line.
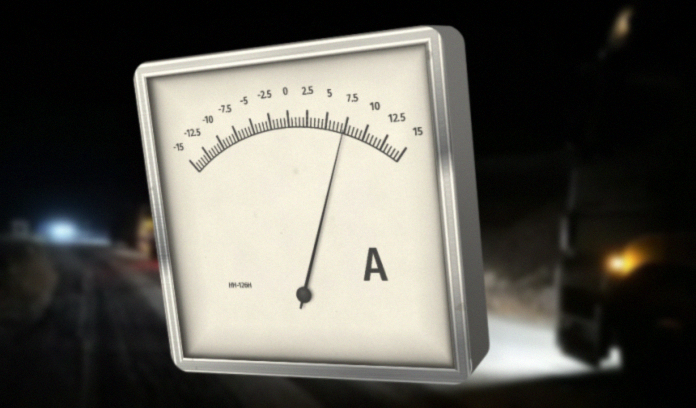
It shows 7.5 A
